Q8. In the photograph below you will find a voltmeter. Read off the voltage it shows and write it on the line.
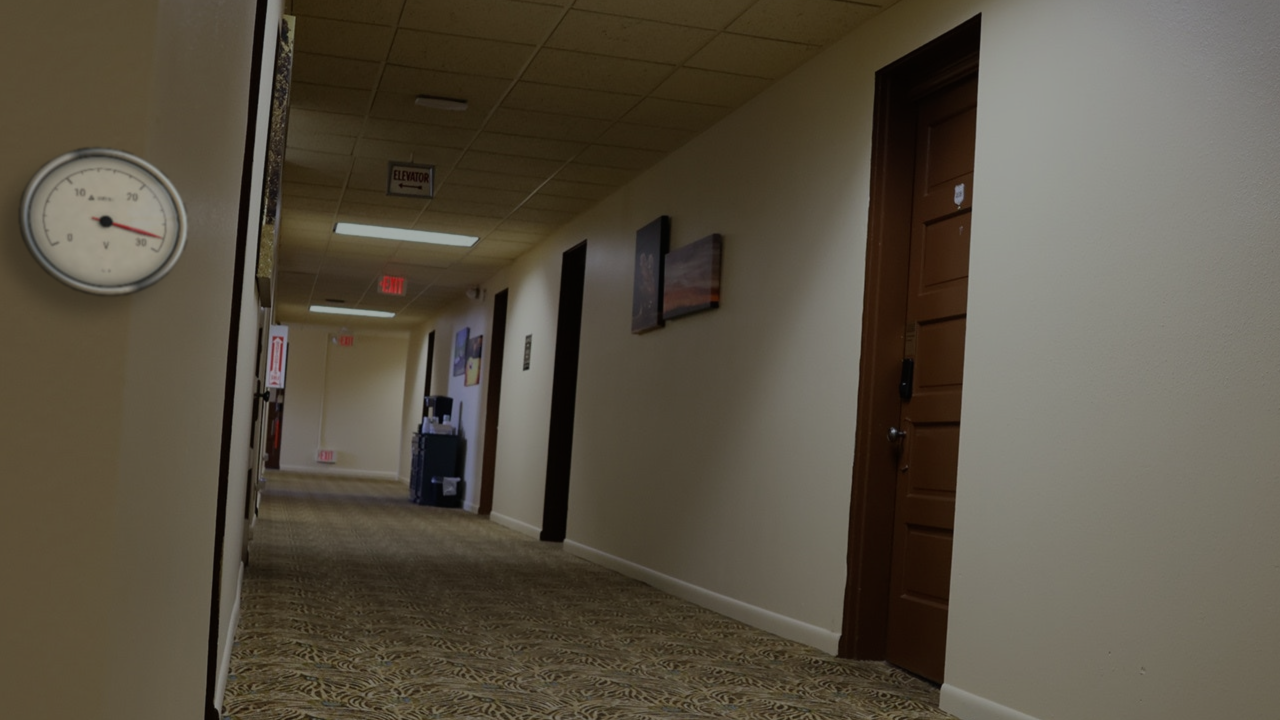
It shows 28 V
